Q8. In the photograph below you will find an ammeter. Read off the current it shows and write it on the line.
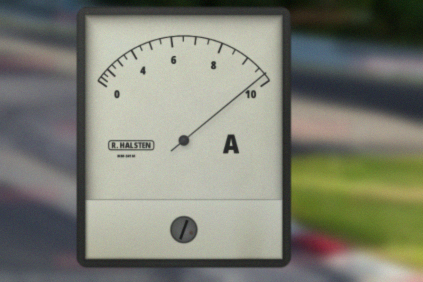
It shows 9.75 A
